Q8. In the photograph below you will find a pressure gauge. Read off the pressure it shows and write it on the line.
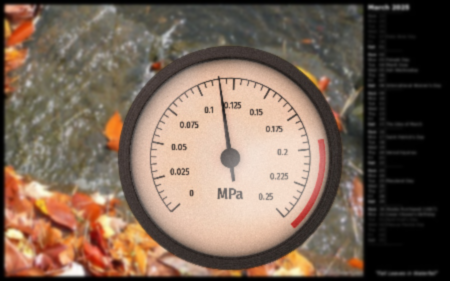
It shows 0.115 MPa
